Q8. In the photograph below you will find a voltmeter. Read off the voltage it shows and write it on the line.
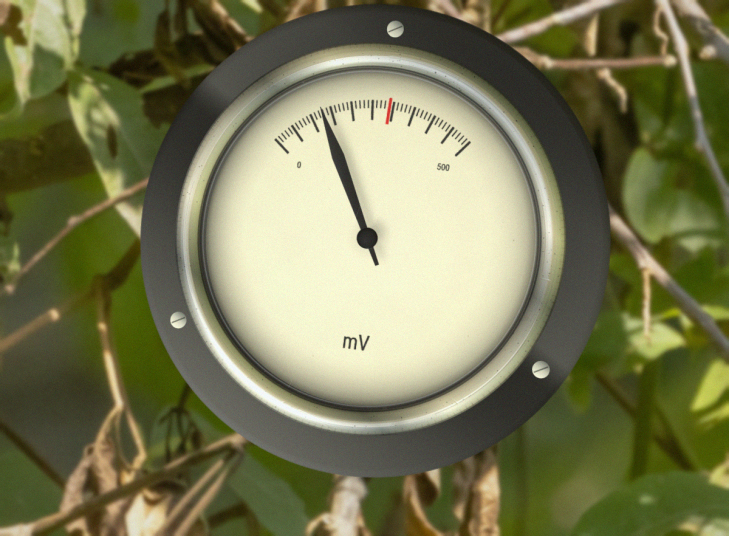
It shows 130 mV
